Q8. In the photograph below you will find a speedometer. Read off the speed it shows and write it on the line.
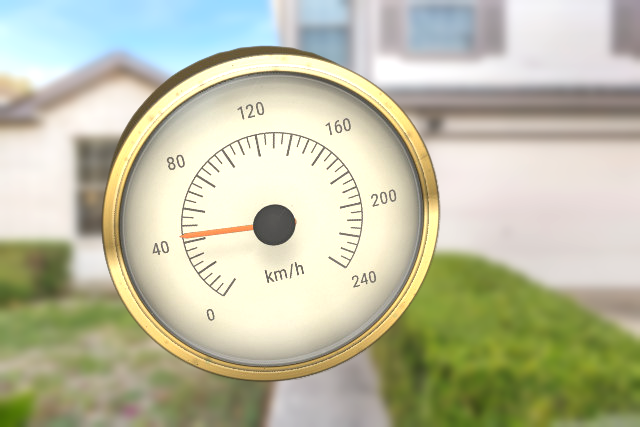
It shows 45 km/h
